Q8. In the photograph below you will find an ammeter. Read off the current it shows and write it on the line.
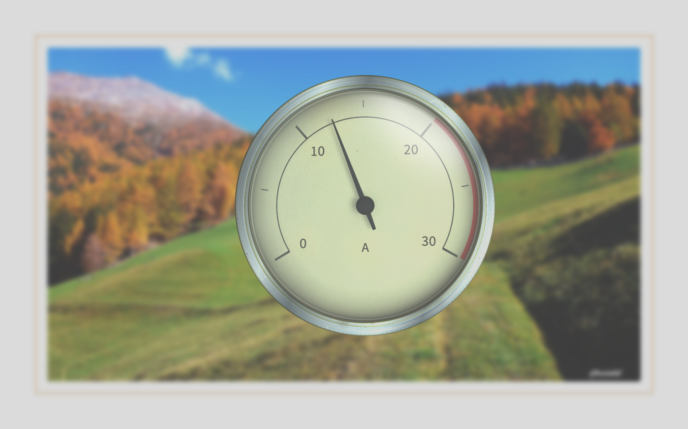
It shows 12.5 A
